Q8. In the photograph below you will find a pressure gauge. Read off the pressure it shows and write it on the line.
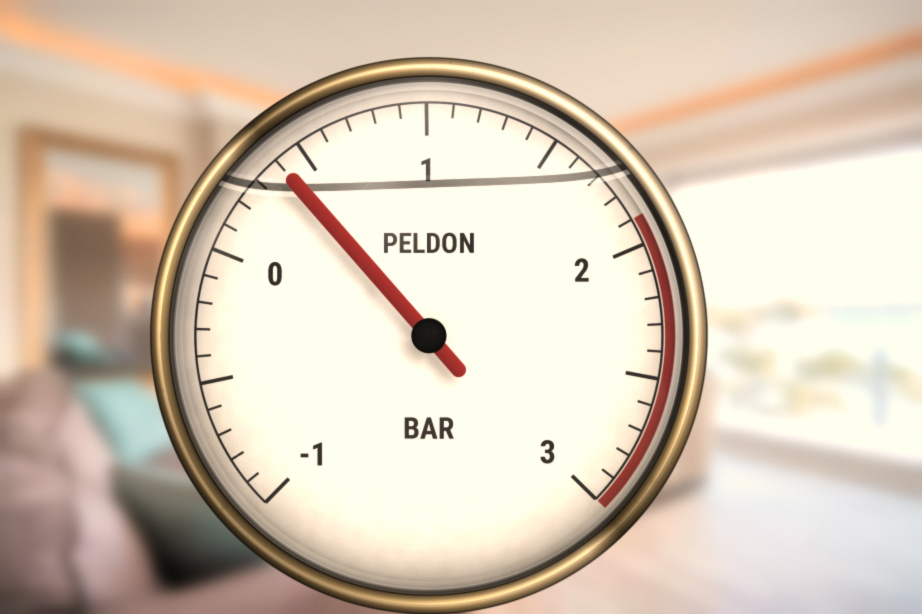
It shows 0.4 bar
